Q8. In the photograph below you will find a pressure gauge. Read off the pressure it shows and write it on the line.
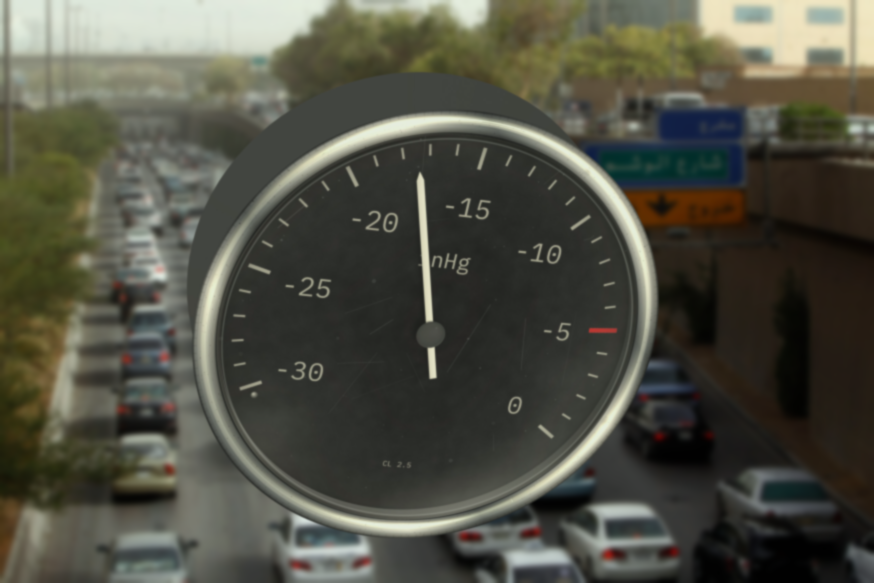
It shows -17.5 inHg
